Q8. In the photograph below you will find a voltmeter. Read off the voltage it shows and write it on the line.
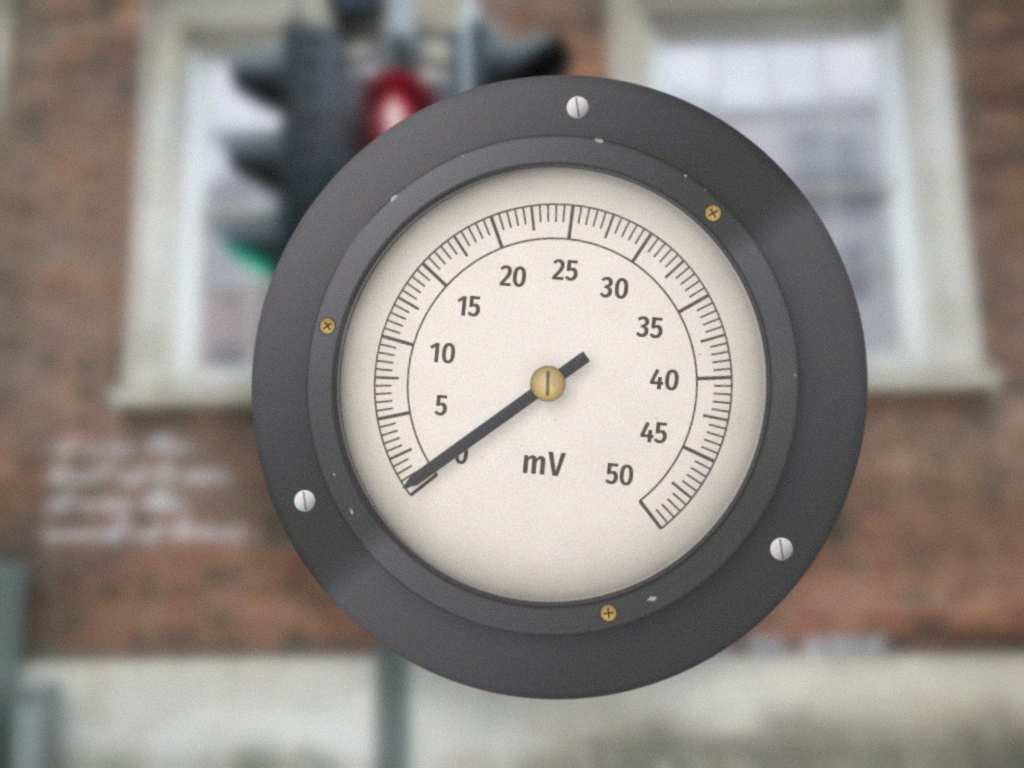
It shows 0.5 mV
